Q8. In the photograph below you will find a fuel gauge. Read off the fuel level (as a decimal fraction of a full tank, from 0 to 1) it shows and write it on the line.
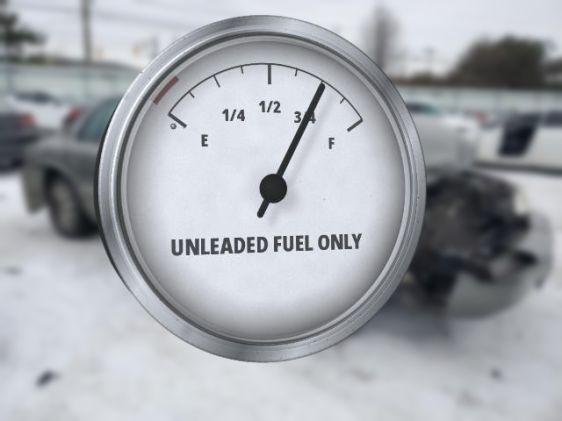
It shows 0.75
